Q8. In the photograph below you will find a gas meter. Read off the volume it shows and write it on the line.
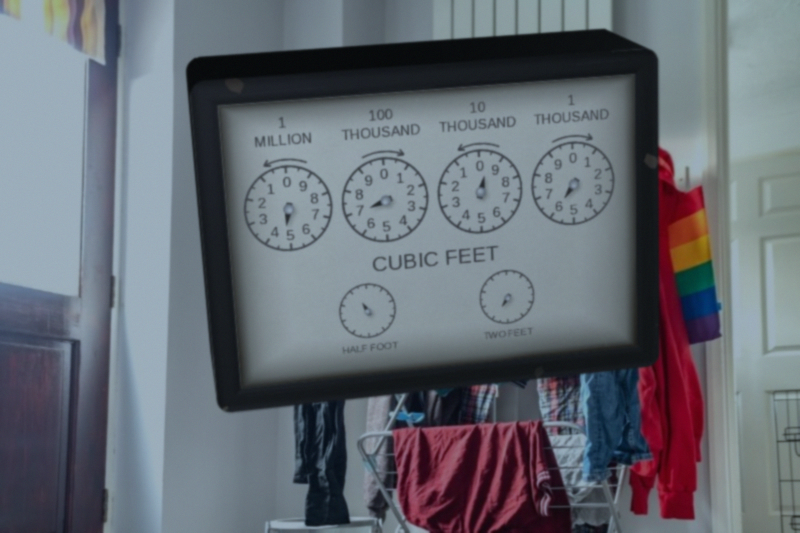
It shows 469600 ft³
